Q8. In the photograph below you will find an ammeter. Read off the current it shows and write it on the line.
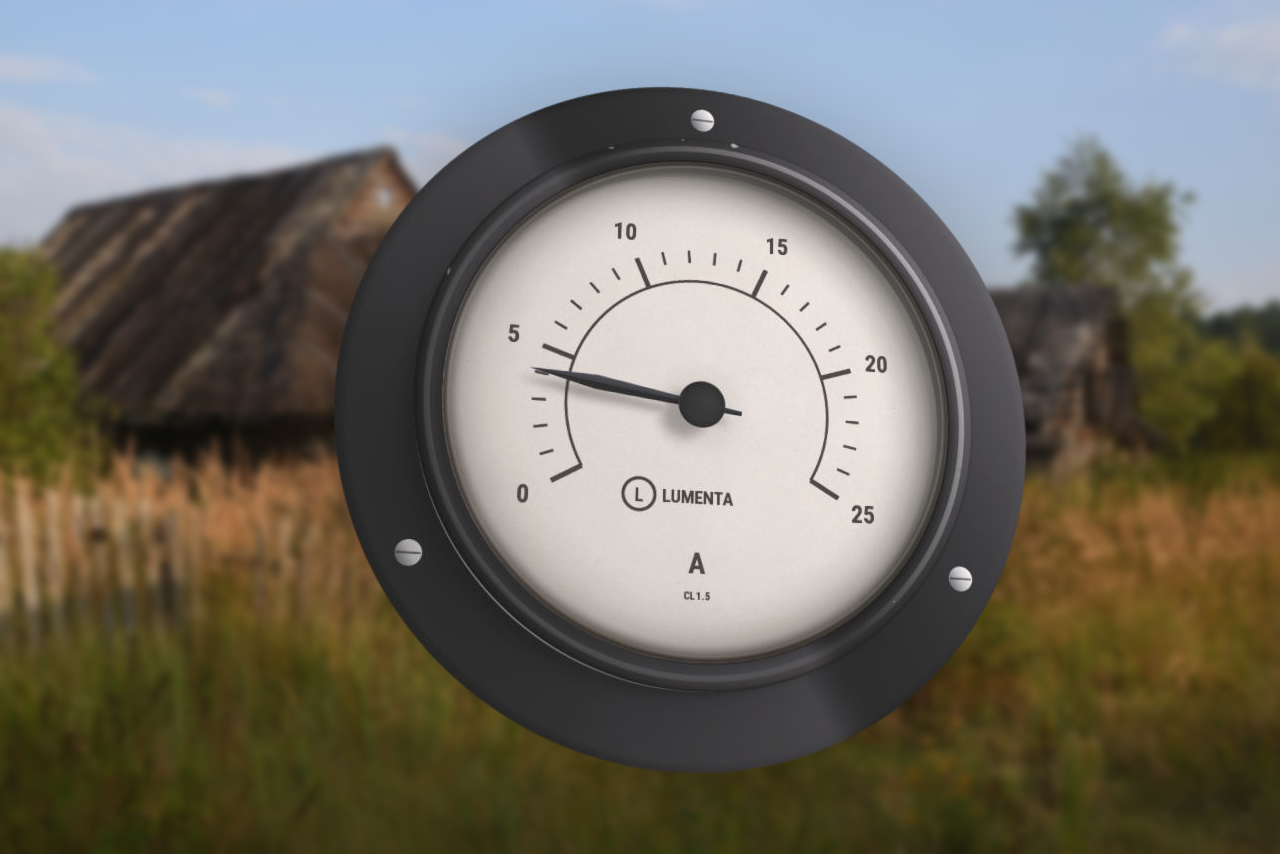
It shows 4 A
